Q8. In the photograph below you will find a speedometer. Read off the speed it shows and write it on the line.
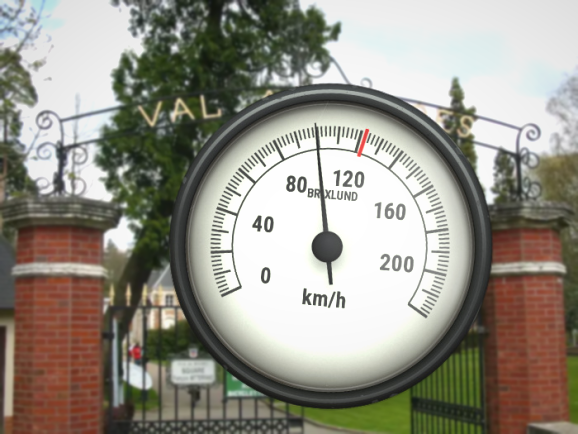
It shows 100 km/h
